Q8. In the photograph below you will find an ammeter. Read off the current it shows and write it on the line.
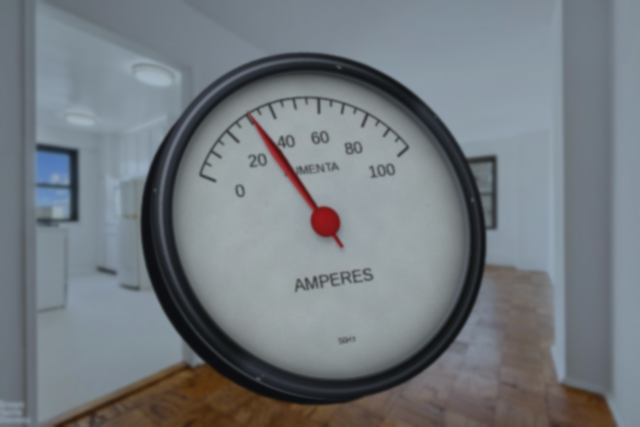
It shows 30 A
